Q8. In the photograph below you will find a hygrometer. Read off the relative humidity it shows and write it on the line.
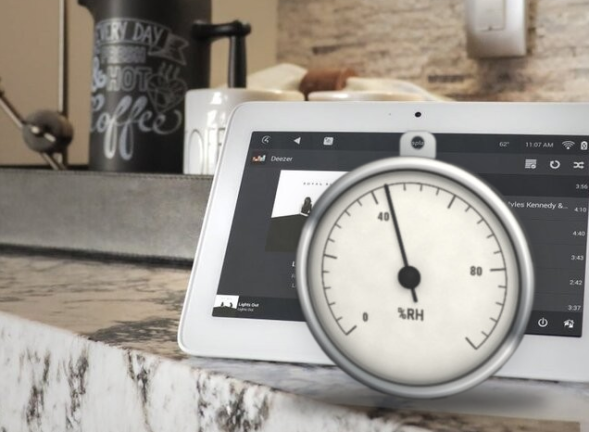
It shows 44 %
